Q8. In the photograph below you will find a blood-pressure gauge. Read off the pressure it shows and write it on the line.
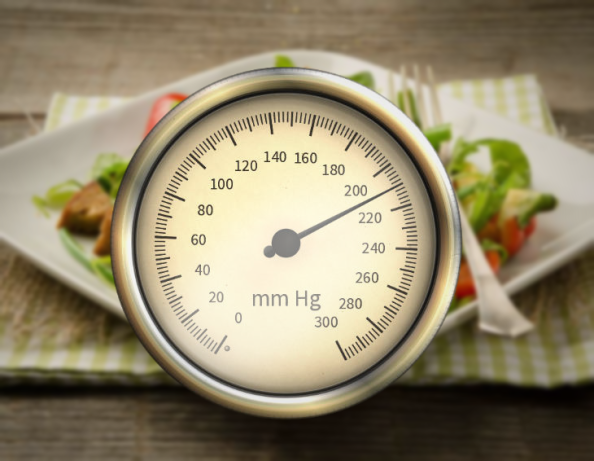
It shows 210 mmHg
